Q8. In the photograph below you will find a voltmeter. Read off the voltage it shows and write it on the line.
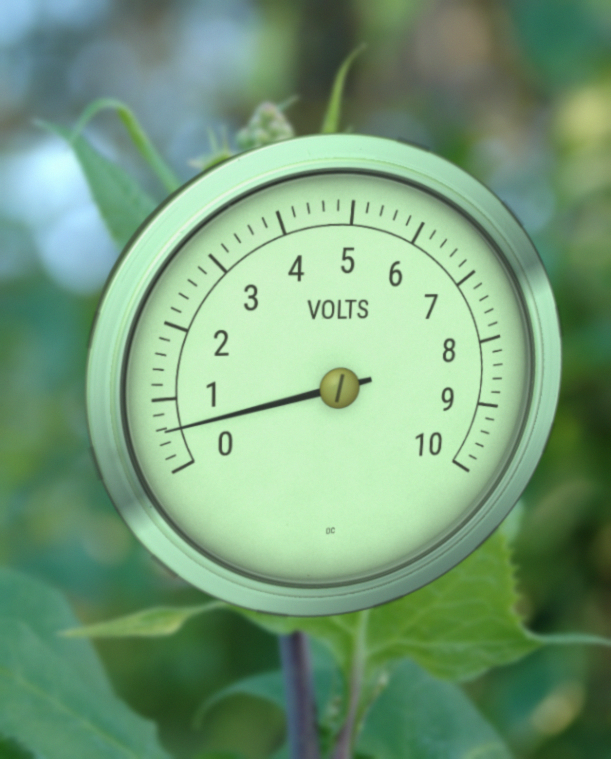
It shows 0.6 V
